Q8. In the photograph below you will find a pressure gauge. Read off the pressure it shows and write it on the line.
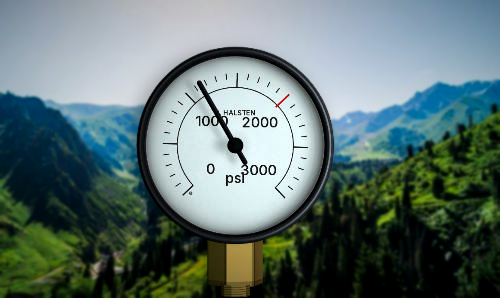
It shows 1150 psi
